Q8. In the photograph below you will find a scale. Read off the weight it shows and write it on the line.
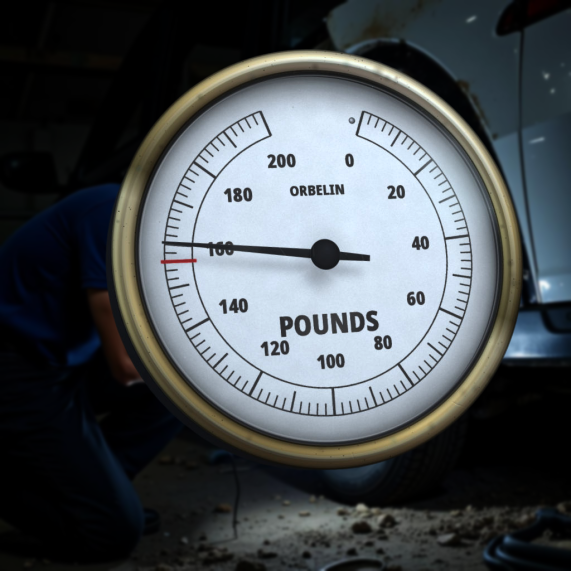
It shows 160 lb
